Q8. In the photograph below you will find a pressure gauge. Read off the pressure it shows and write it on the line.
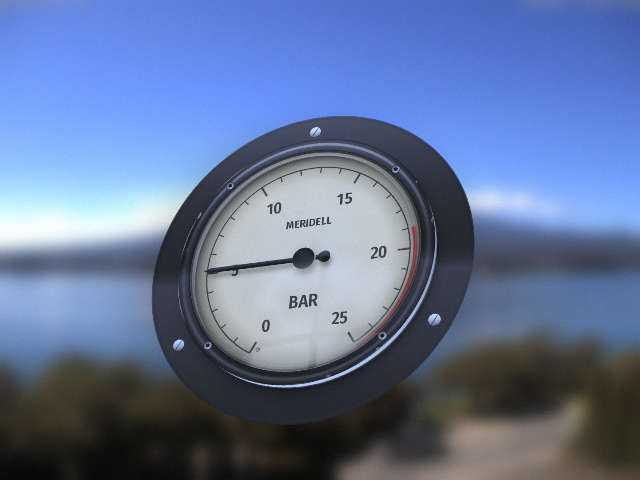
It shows 5 bar
